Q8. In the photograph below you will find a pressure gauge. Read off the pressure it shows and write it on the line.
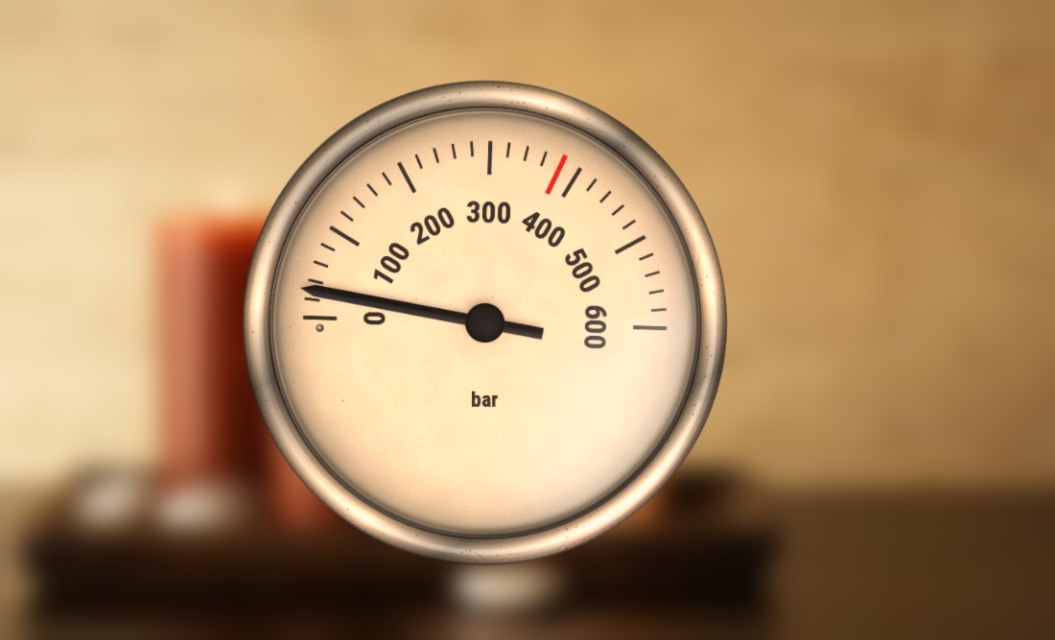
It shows 30 bar
